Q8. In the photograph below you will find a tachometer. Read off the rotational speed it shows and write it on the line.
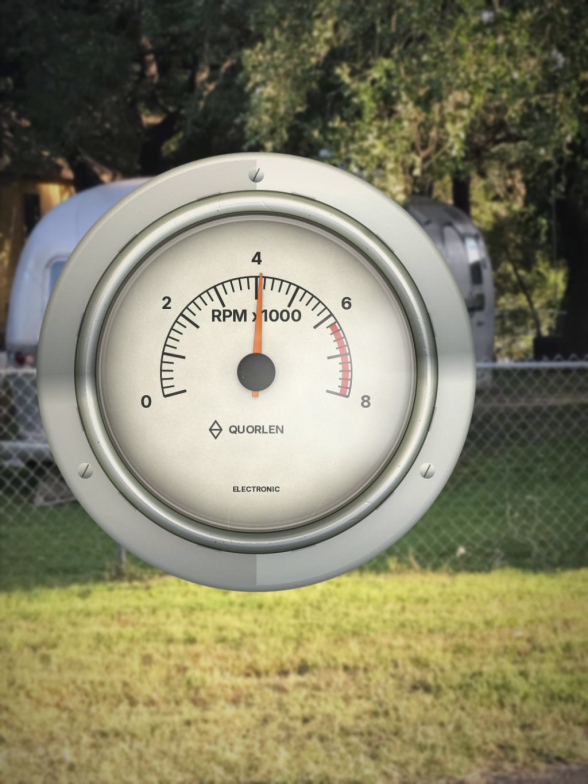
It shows 4100 rpm
